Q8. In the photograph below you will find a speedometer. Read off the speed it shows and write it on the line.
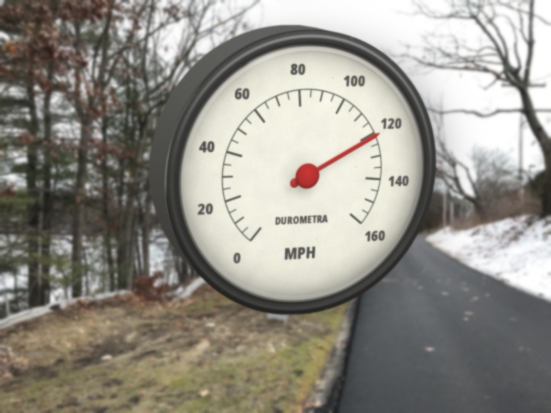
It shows 120 mph
